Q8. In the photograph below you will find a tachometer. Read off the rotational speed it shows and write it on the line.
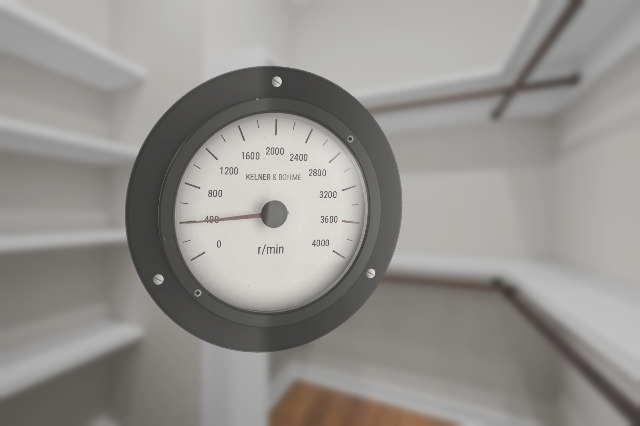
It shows 400 rpm
